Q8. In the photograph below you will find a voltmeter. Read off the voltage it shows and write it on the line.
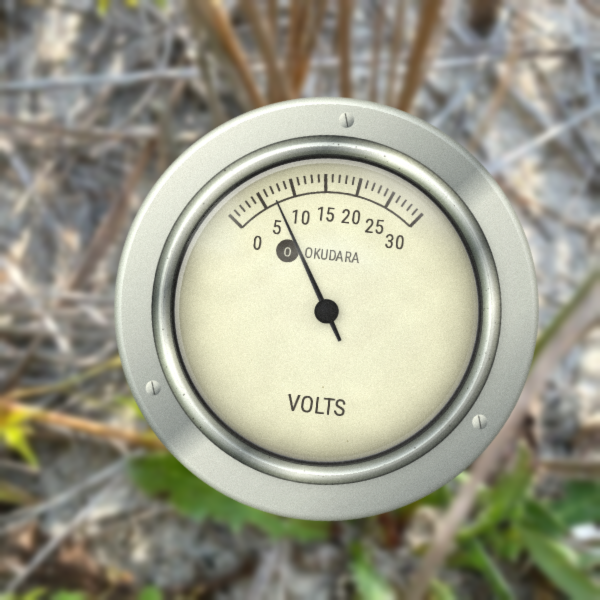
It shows 7 V
